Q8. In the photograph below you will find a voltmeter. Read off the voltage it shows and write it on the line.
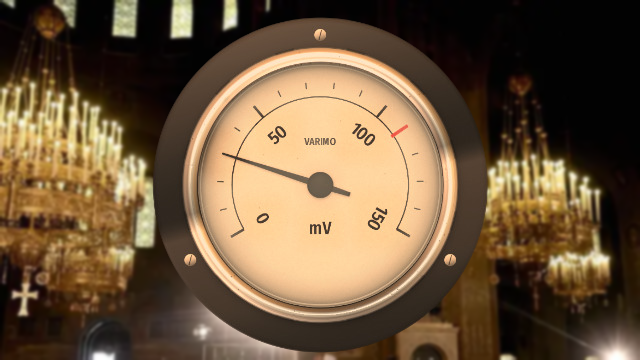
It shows 30 mV
